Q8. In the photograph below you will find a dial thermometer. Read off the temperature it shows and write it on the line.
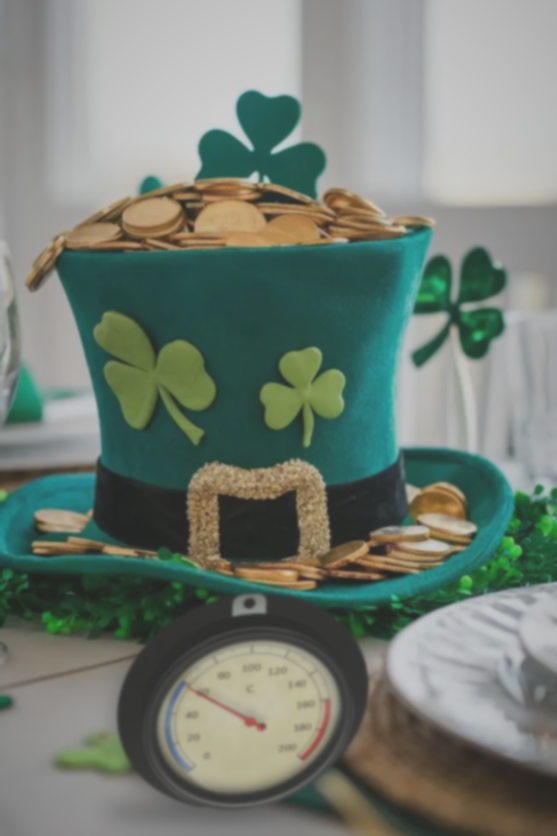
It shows 60 °C
